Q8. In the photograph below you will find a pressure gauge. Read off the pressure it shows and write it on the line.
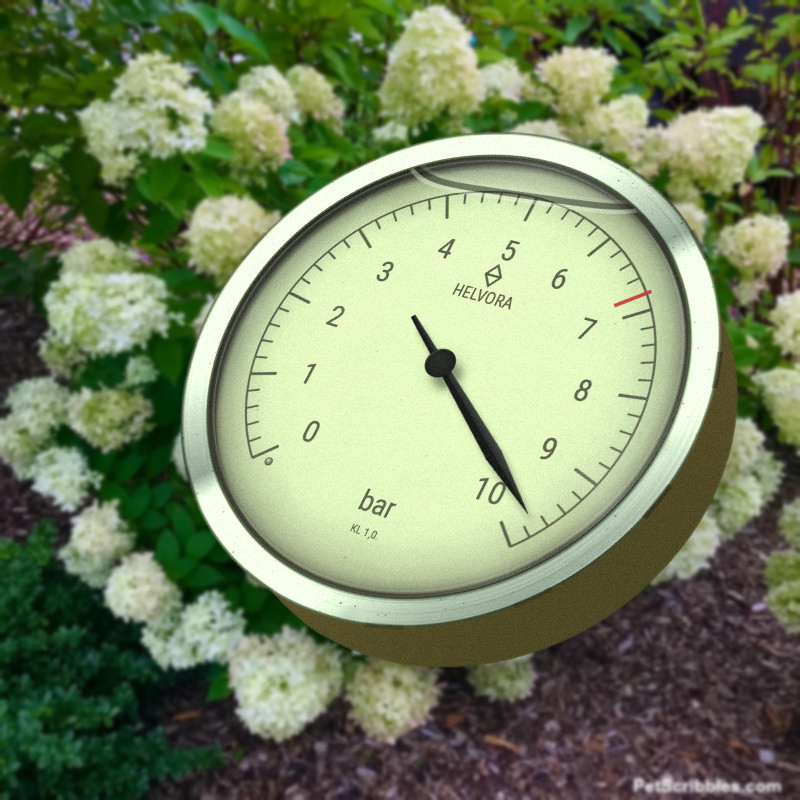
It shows 9.7 bar
